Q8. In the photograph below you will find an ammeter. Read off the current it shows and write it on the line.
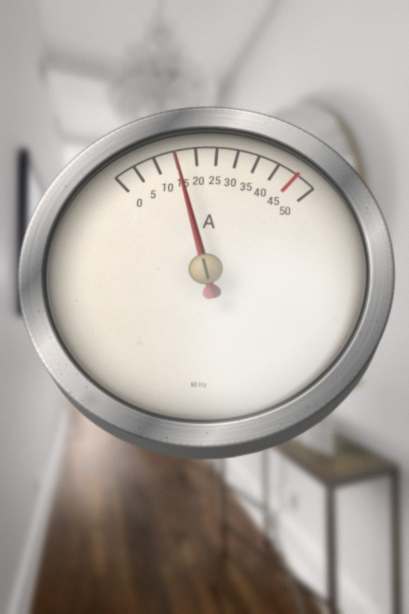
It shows 15 A
